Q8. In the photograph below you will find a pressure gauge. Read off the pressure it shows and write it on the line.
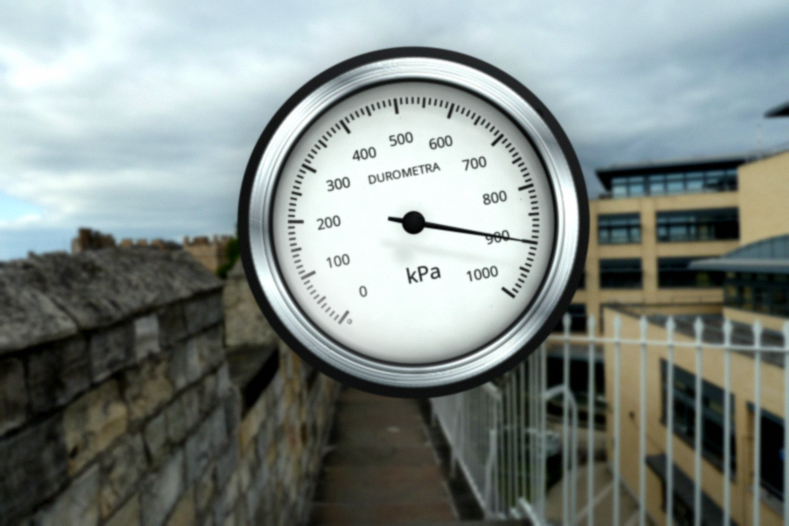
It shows 900 kPa
